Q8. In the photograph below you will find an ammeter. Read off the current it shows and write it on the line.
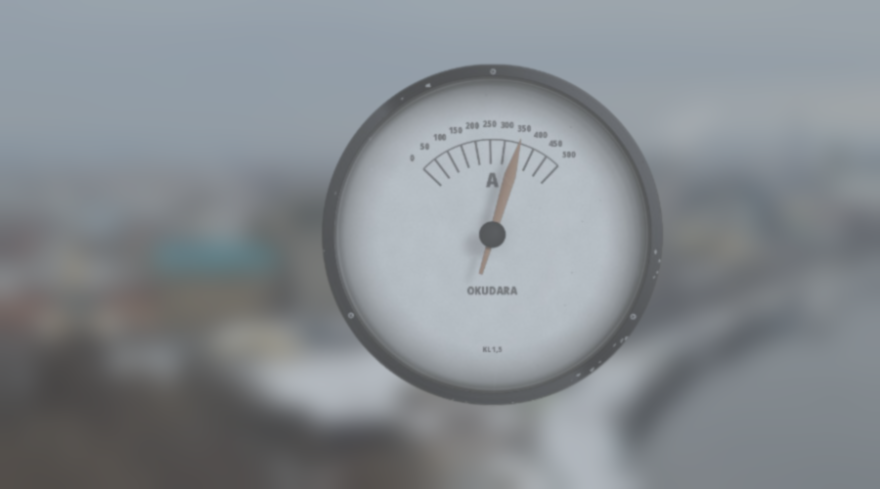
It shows 350 A
